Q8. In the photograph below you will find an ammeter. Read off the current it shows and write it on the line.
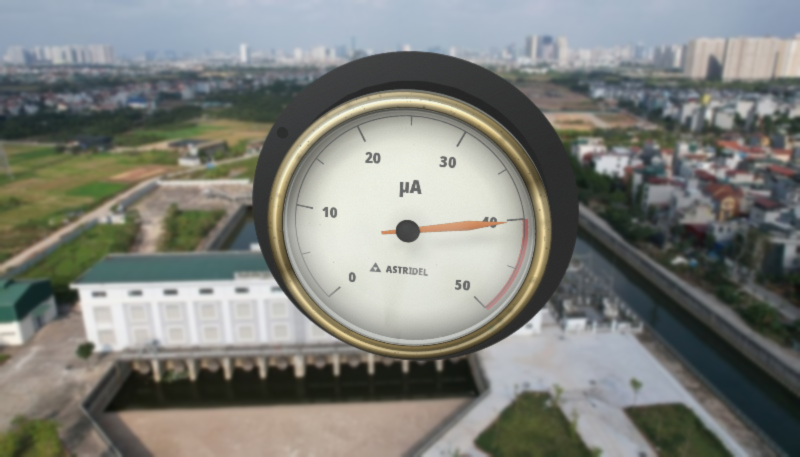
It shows 40 µA
